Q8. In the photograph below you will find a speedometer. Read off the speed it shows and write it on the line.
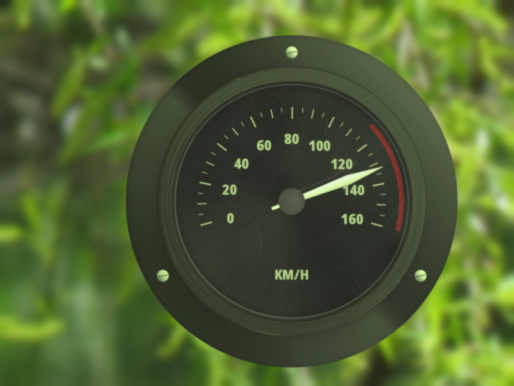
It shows 132.5 km/h
